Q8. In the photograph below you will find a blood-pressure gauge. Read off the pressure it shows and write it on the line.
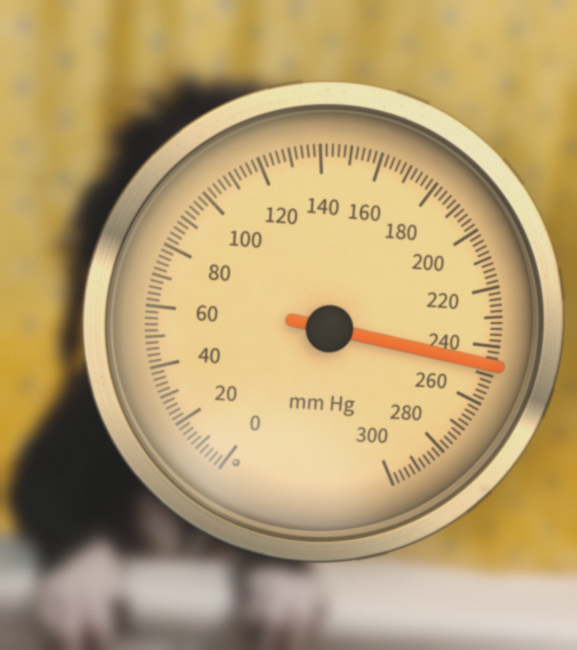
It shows 246 mmHg
